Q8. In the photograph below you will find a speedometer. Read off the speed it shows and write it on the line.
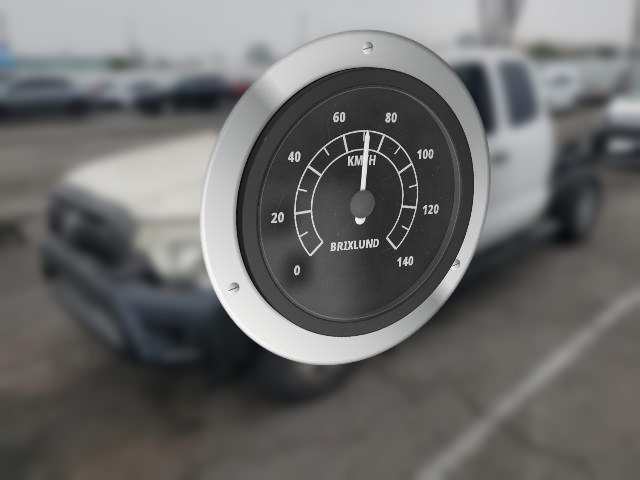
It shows 70 km/h
